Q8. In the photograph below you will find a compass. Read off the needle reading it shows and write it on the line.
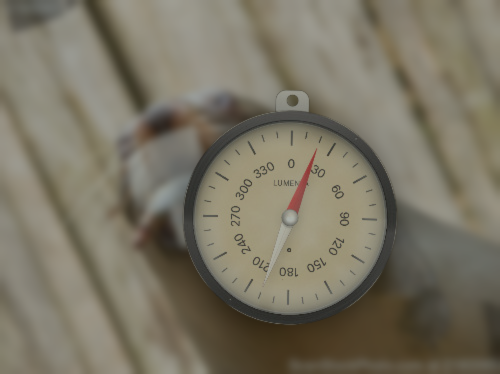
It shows 20 °
